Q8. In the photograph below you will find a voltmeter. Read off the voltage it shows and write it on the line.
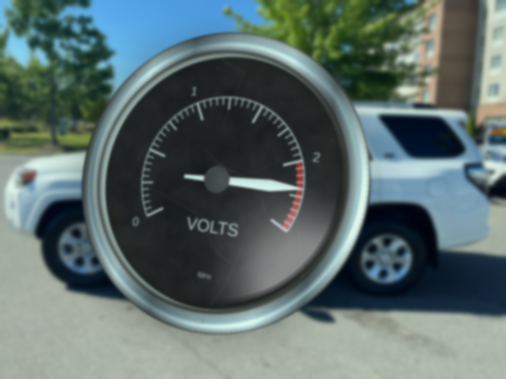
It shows 2.2 V
